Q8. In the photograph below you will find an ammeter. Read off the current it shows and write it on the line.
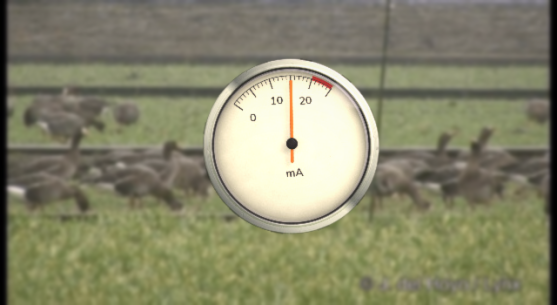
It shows 15 mA
